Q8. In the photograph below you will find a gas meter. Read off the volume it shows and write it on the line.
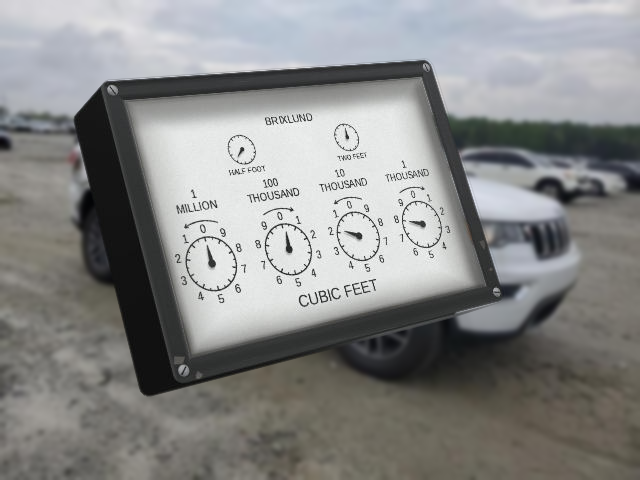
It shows 1800 ft³
